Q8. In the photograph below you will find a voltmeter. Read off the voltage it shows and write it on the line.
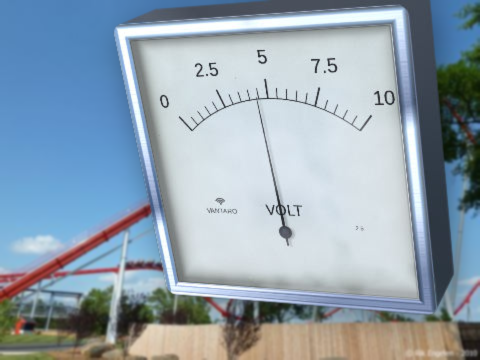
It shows 4.5 V
